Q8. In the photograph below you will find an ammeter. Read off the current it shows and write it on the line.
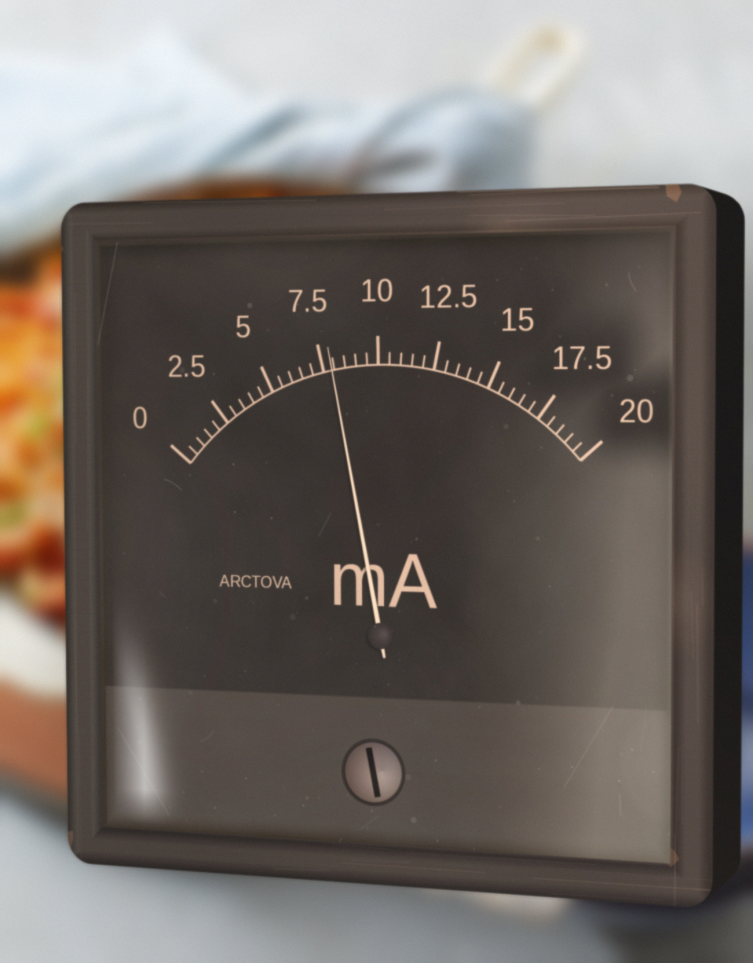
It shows 8 mA
